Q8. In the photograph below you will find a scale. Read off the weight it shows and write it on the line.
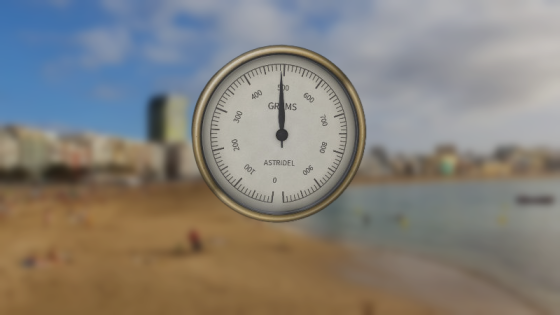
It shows 490 g
